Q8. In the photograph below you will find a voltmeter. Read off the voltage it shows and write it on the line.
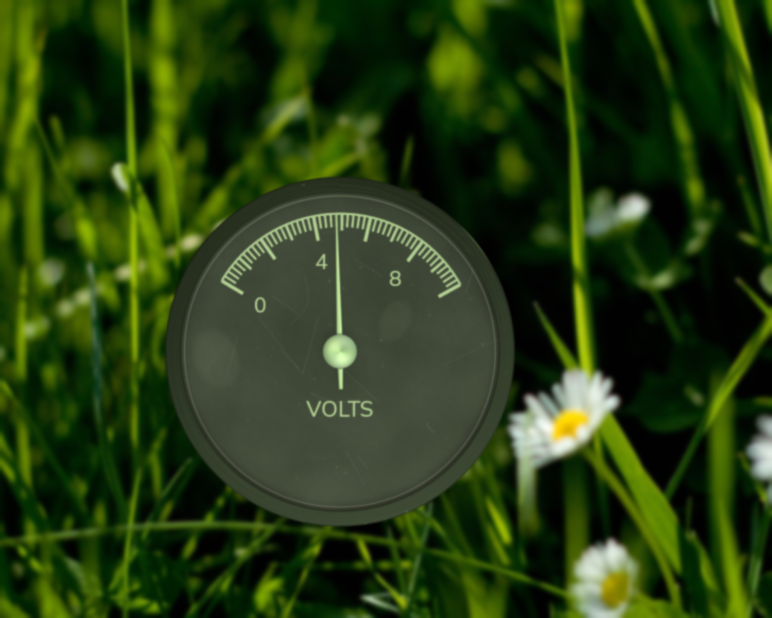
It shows 4.8 V
